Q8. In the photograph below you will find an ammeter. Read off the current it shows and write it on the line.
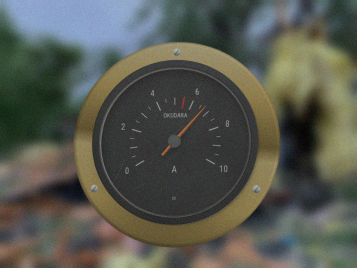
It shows 6.75 A
